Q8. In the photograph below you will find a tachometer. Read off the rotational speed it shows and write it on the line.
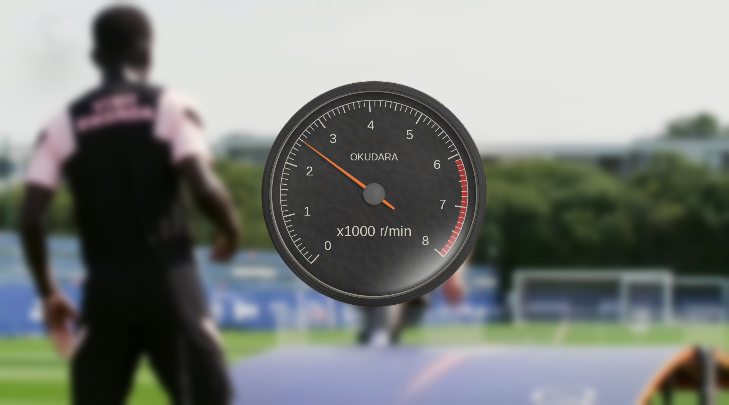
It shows 2500 rpm
